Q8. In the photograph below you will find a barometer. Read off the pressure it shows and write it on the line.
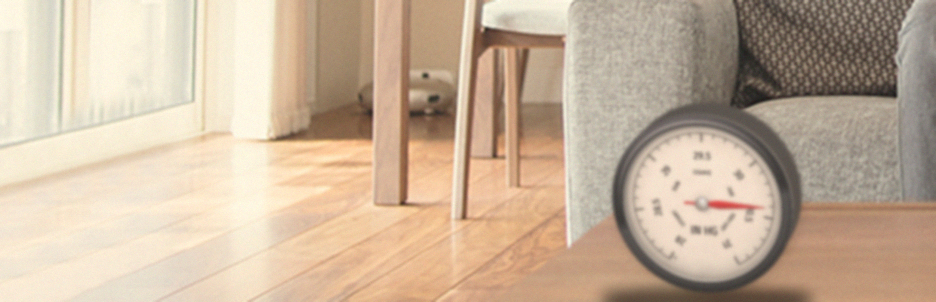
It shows 30.4 inHg
